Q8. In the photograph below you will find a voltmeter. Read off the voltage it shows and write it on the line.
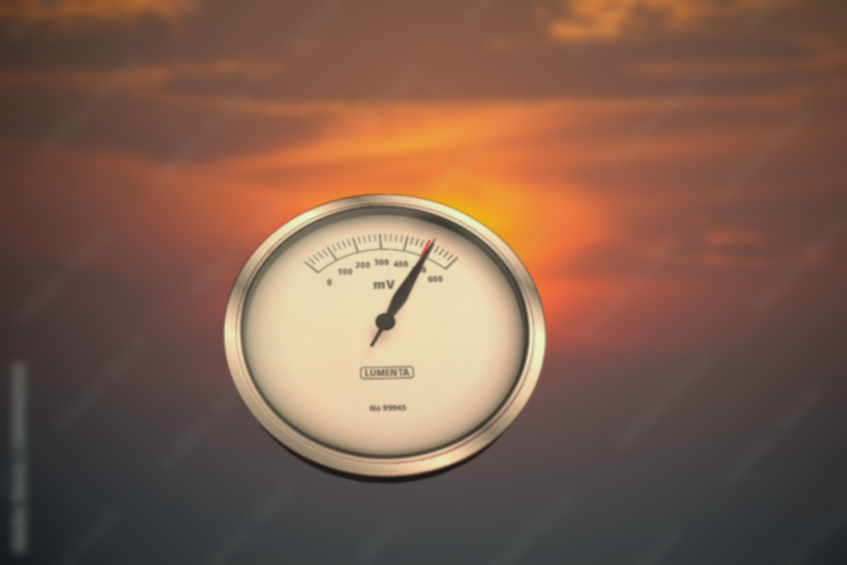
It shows 500 mV
